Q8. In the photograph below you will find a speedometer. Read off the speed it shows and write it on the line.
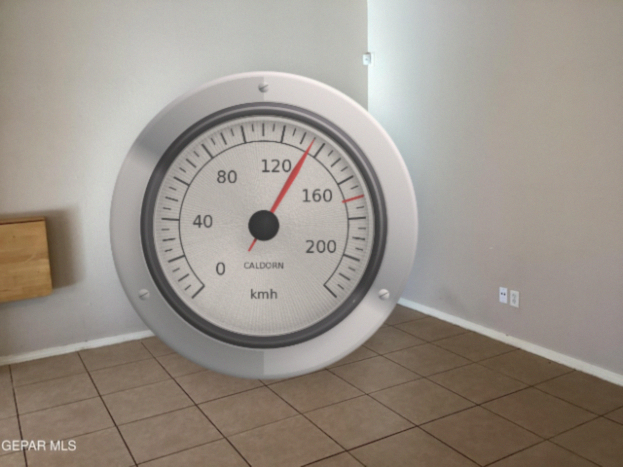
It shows 135 km/h
